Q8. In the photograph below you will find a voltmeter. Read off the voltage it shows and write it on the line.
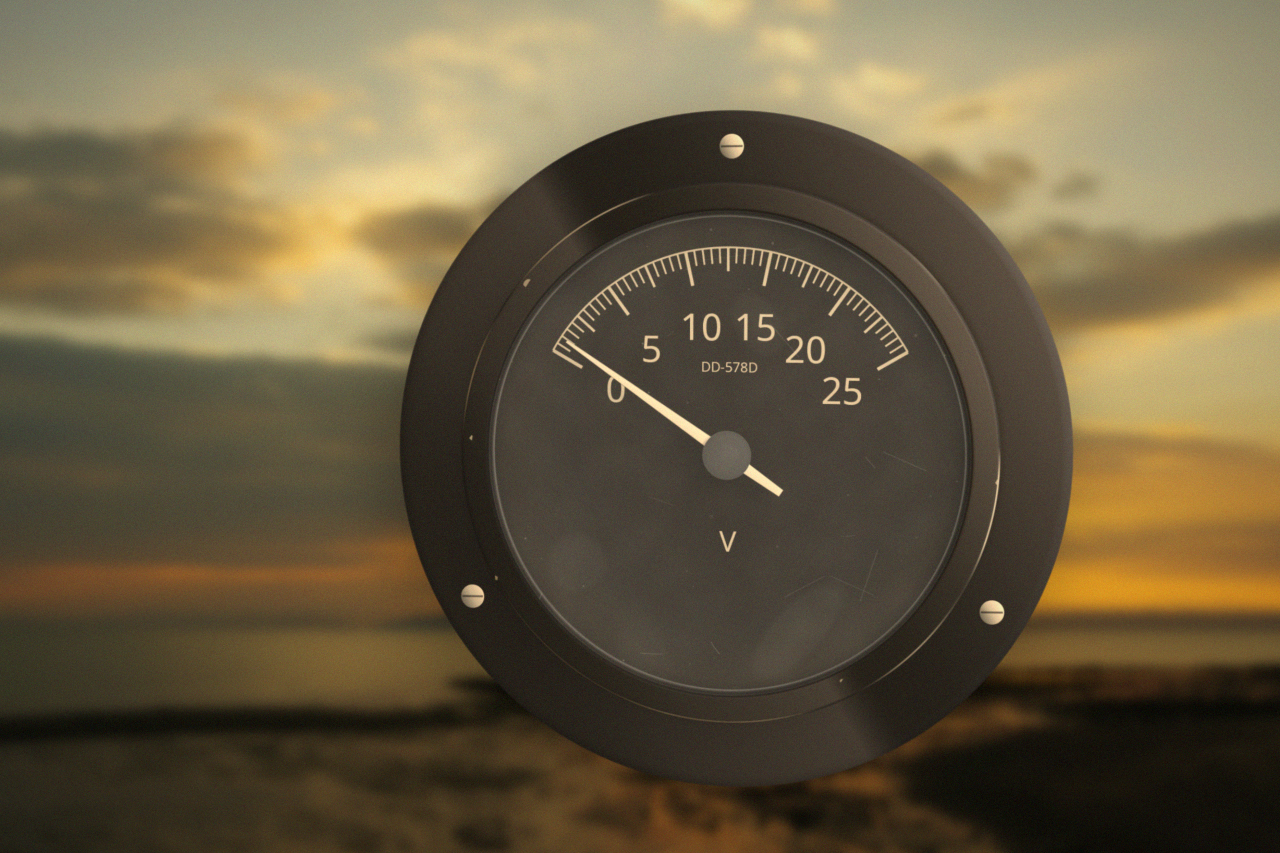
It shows 1 V
